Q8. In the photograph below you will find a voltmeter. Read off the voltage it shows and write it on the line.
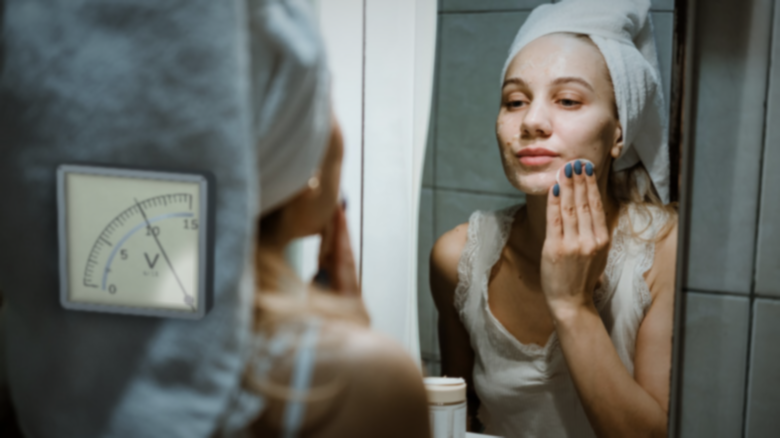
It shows 10 V
